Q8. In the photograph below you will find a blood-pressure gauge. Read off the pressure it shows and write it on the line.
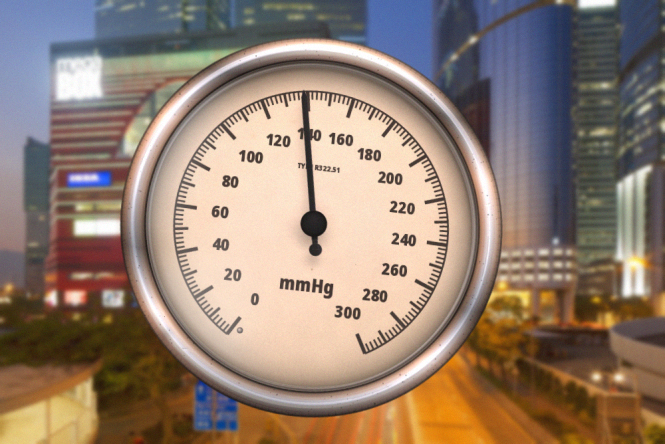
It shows 138 mmHg
